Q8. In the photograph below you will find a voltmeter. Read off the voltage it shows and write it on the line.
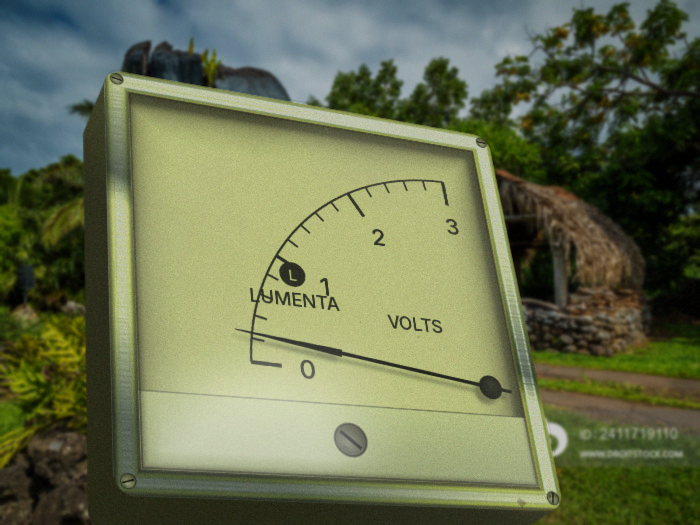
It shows 0.2 V
